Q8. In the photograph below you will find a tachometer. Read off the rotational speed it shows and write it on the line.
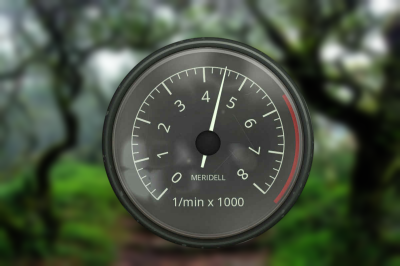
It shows 4500 rpm
